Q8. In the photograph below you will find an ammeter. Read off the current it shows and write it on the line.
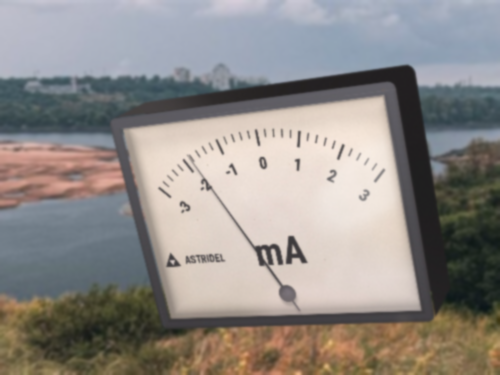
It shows -1.8 mA
